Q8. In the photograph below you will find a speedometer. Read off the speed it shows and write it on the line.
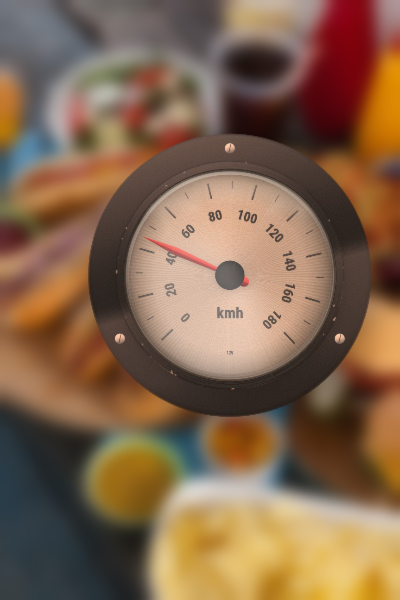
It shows 45 km/h
